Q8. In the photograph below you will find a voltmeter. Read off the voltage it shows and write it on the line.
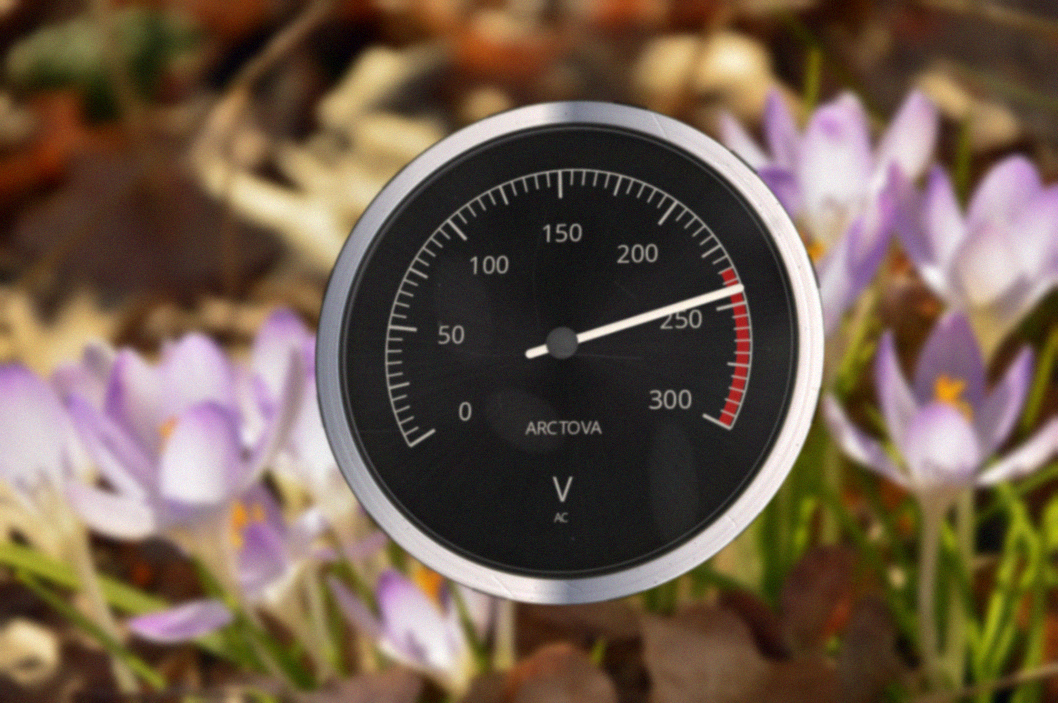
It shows 245 V
